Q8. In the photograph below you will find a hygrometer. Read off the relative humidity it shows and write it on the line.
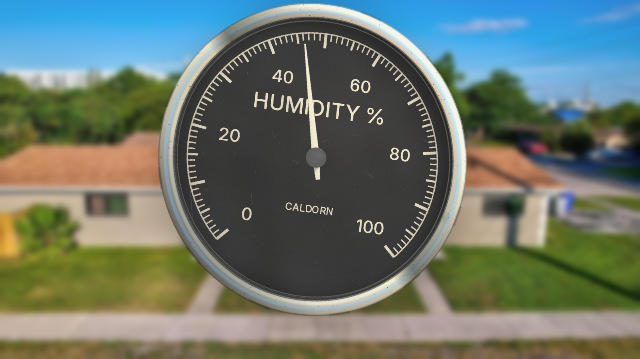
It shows 46 %
